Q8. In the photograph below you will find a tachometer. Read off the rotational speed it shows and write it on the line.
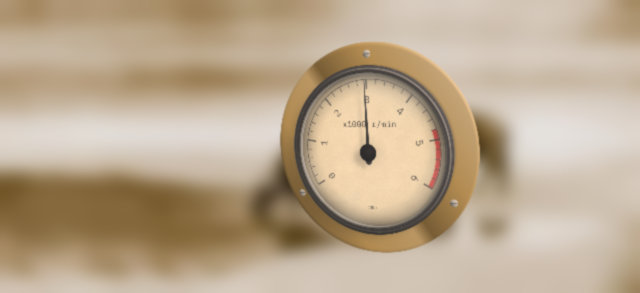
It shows 3000 rpm
